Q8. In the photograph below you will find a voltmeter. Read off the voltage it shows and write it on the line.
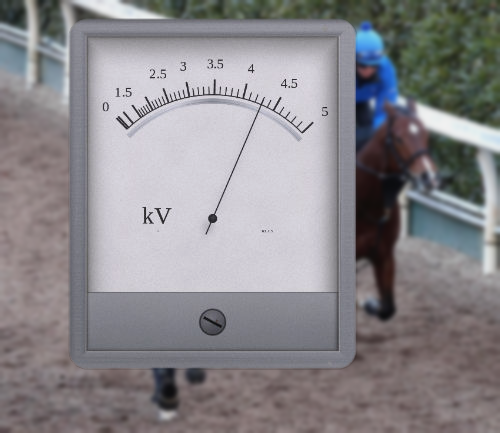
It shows 4.3 kV
